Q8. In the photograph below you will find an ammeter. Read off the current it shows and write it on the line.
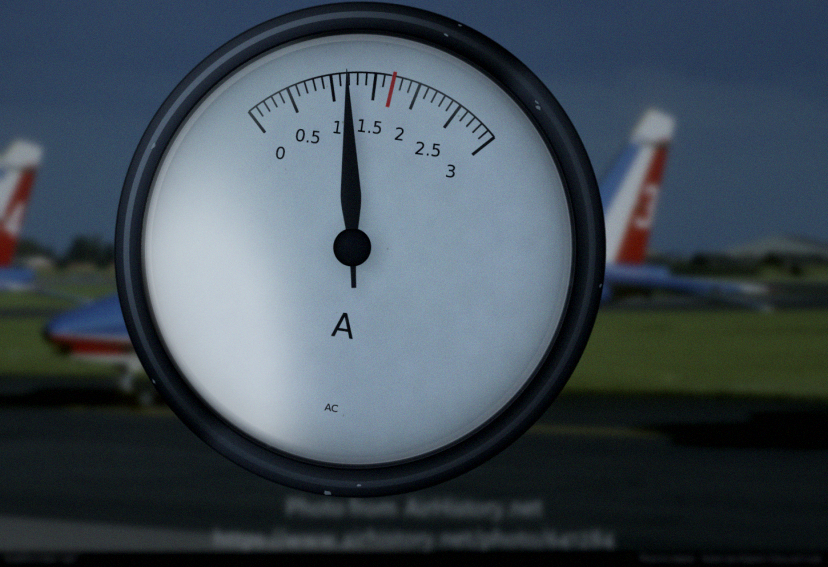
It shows 1.2 A
